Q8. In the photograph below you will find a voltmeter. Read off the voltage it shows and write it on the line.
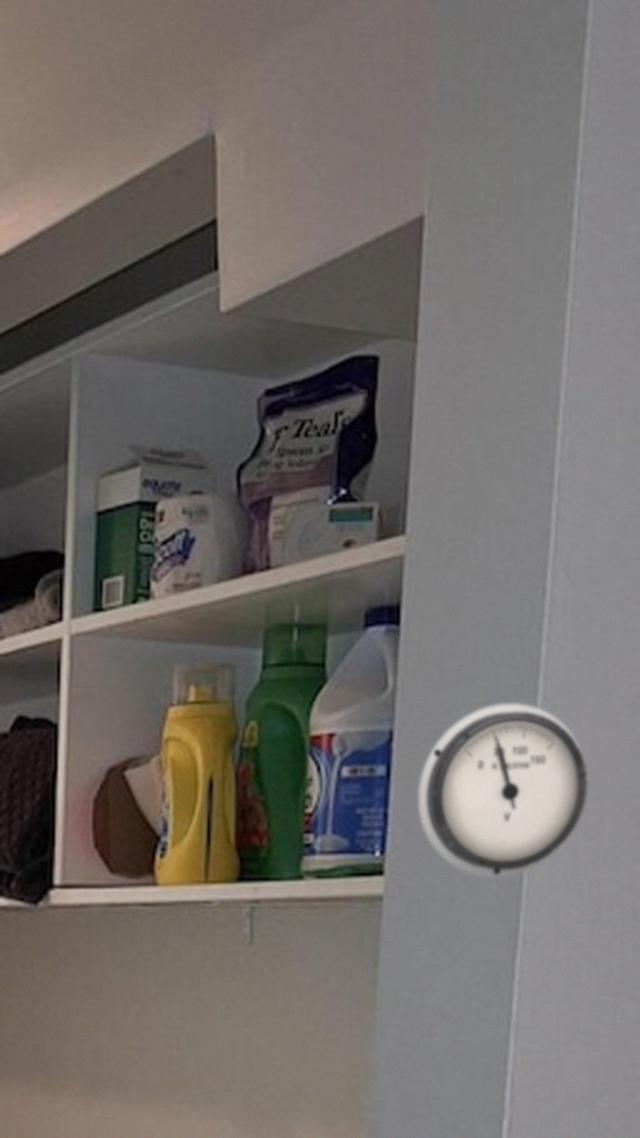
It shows 50 V
